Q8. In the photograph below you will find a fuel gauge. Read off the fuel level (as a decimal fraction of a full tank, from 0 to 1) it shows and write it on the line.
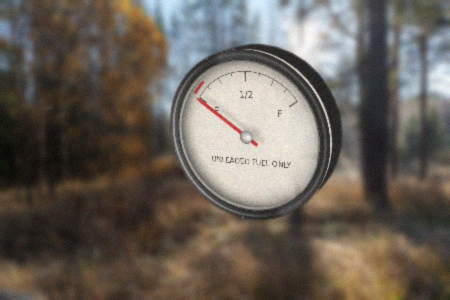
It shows 0
